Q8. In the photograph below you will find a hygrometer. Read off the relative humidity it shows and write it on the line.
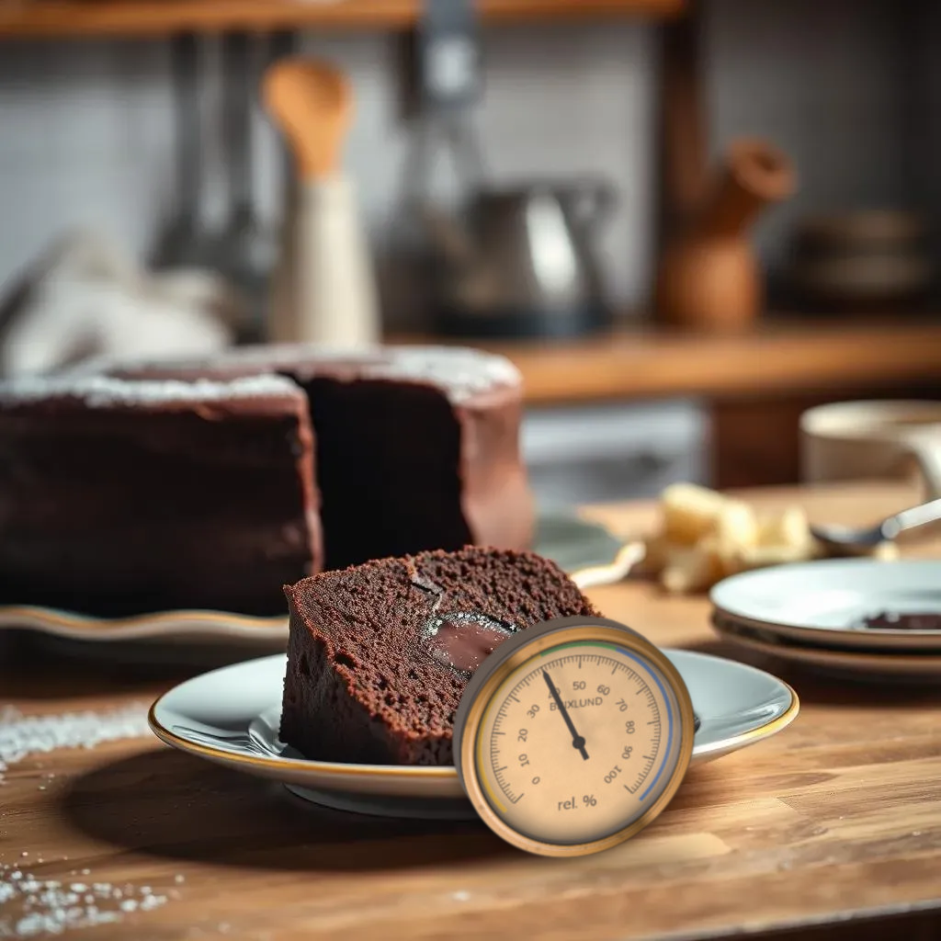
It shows 40 %
